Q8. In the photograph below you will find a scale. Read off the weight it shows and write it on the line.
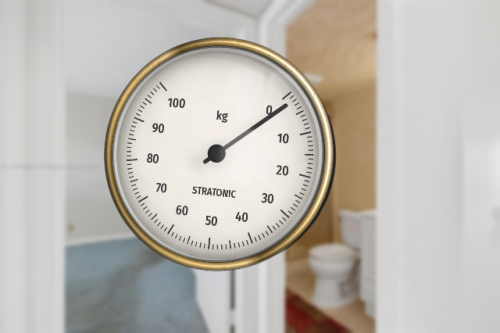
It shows 2 kg
